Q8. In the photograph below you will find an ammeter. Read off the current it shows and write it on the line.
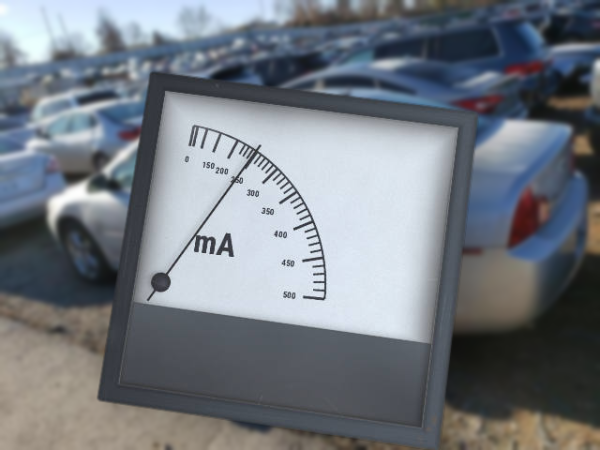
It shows 250 mA
